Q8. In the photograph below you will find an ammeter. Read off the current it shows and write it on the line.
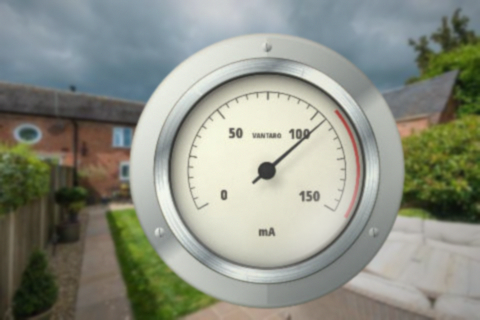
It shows 105 mA
